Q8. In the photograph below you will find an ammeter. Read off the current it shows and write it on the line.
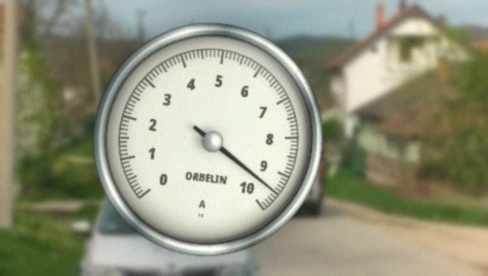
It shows 9.5 A
